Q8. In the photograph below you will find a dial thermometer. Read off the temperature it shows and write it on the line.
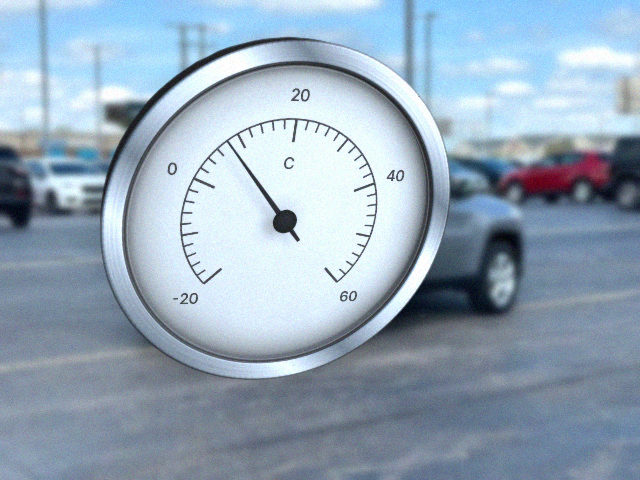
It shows 8 °C
